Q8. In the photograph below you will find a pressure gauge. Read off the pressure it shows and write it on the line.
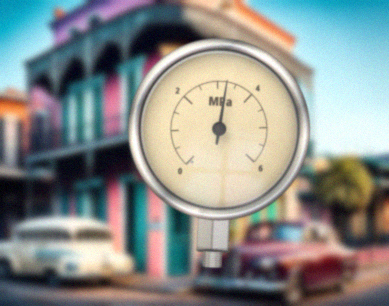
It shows 3.25 MPa
